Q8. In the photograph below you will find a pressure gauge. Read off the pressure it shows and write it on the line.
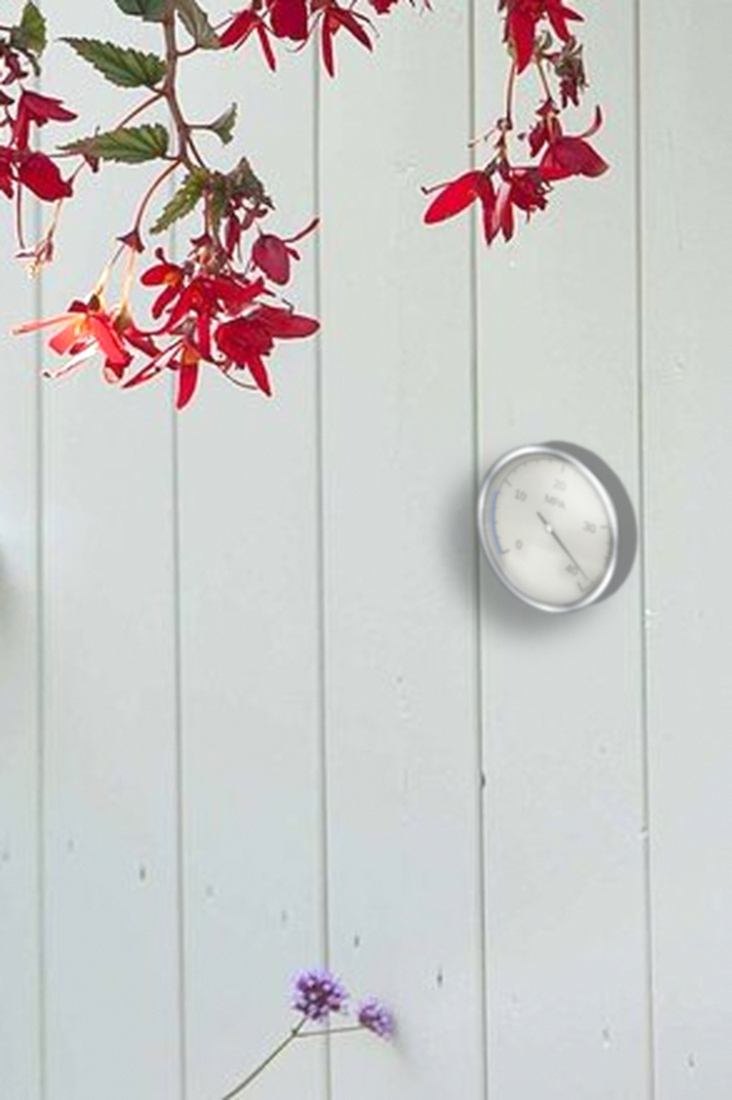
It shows 38 MPa
